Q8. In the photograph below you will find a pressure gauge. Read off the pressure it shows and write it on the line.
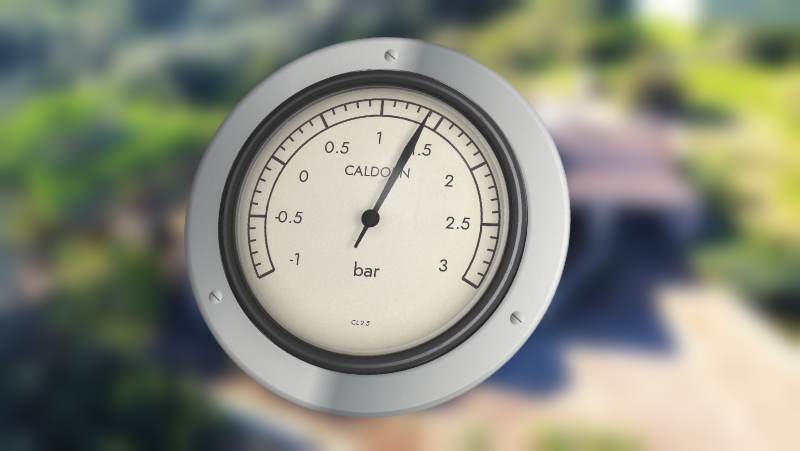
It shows 1.4 bar
